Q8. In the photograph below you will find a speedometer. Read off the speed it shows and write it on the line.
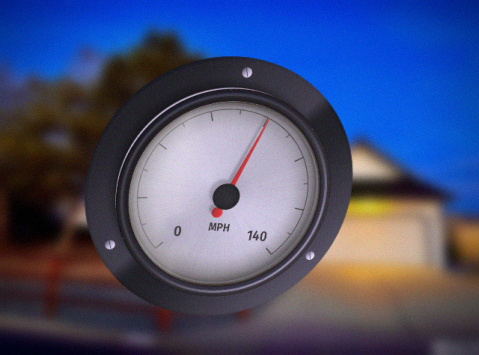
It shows 80 mph
